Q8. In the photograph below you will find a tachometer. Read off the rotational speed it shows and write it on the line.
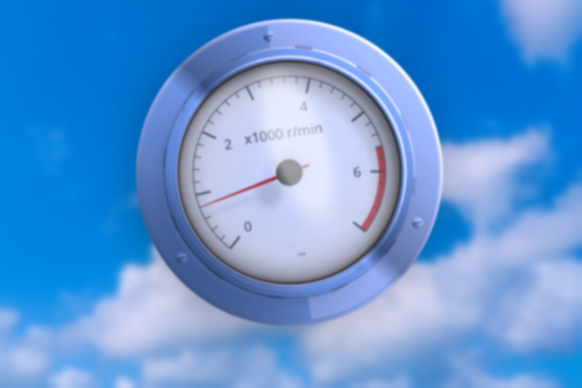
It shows 800 rpm
